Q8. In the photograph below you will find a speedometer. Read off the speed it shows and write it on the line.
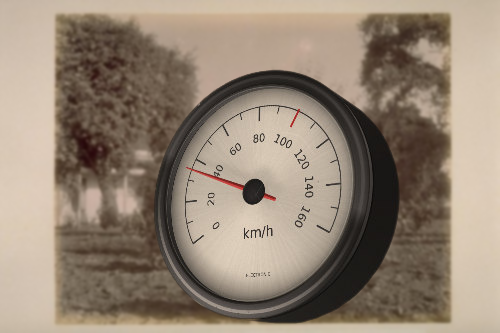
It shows 35 km/h
